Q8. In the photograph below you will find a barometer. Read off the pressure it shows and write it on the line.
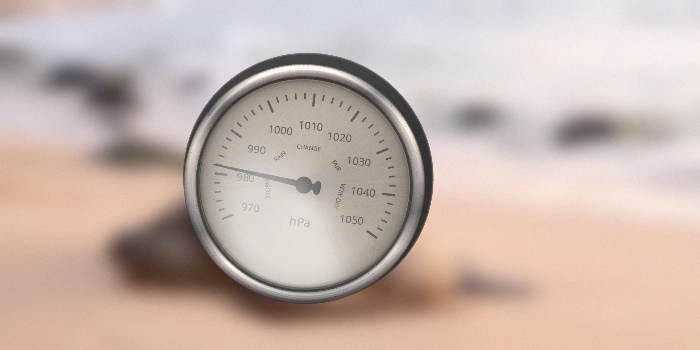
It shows 982 hPa
